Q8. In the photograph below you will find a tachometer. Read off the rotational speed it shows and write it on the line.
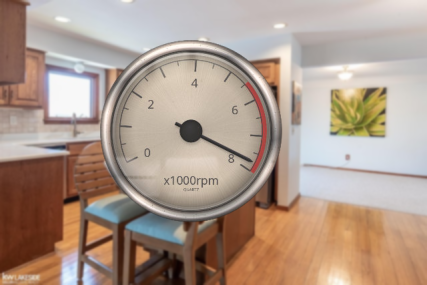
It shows 7750 rpm
